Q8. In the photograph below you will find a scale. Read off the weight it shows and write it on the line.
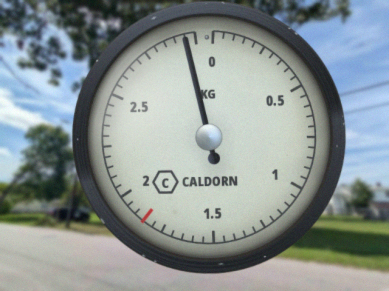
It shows 2.95 kg
